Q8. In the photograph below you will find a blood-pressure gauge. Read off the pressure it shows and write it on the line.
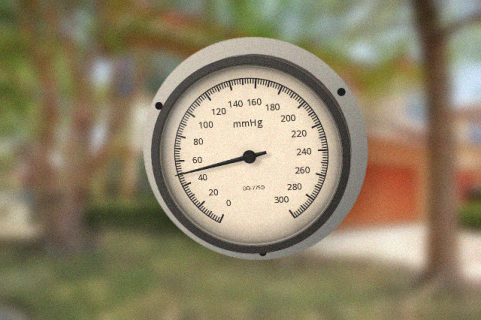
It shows 50 mmHg
